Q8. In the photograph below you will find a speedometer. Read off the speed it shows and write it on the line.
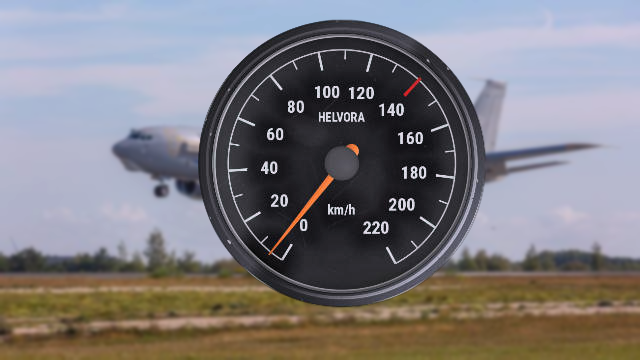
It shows 5 km/h
